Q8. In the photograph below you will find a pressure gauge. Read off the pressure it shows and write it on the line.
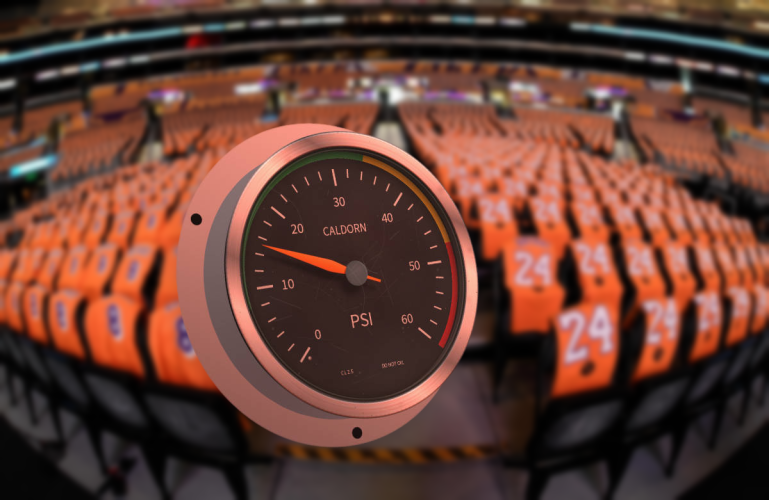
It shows 15 psi
